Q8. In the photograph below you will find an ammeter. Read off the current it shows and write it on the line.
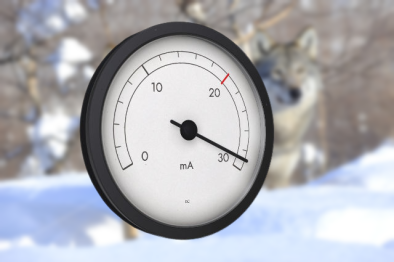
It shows 29 mA
